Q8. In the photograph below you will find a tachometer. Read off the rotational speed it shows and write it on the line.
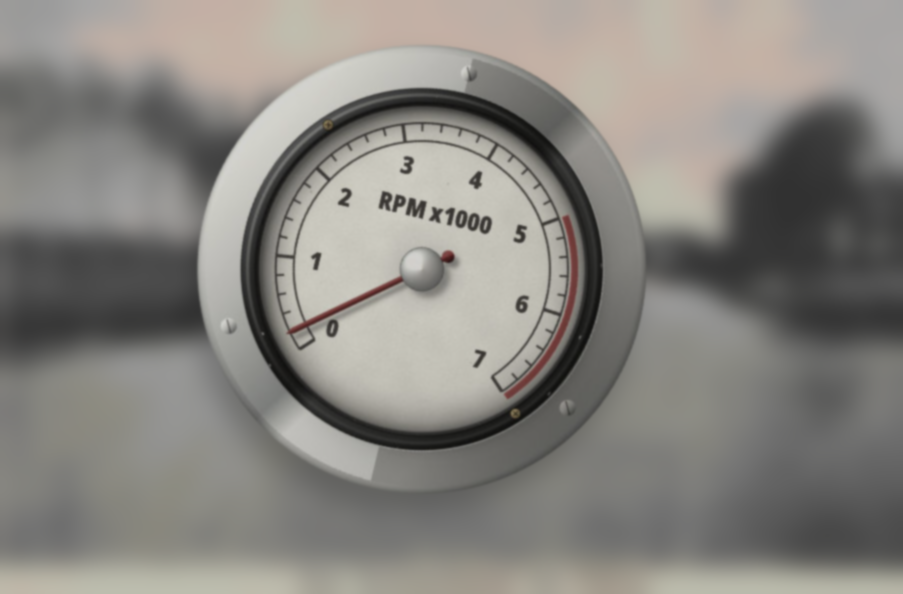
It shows 200 rpm
